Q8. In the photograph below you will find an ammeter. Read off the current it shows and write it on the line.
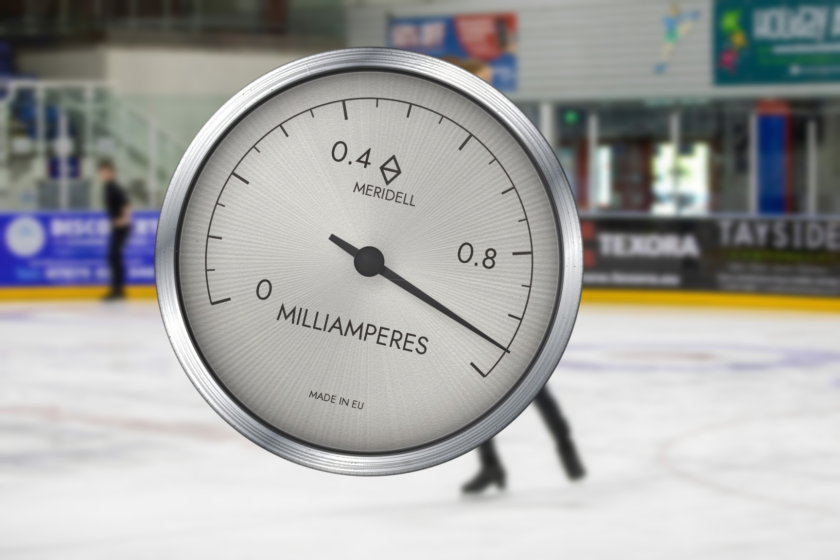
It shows 0.95 mA
